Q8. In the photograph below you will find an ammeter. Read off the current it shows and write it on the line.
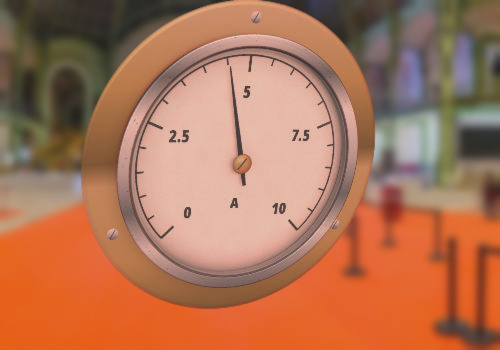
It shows 4.5 A
